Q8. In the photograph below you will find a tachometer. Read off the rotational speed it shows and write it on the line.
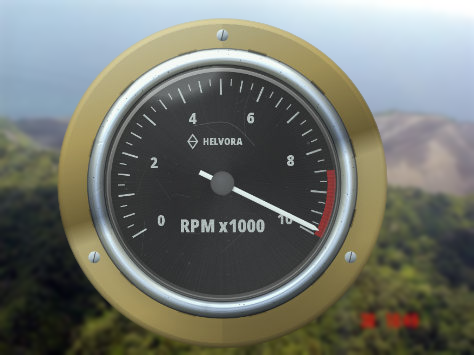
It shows 9875 rpm
